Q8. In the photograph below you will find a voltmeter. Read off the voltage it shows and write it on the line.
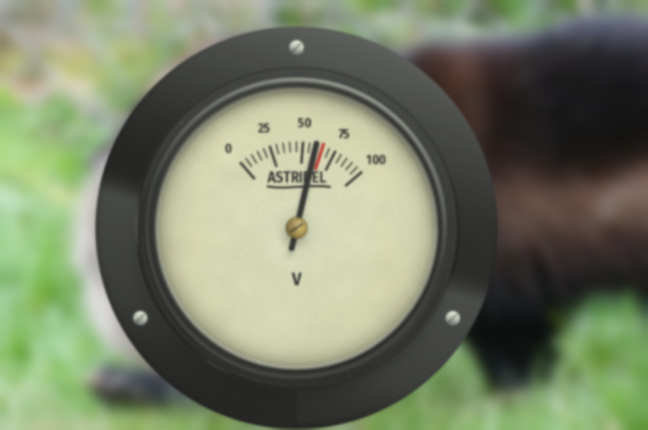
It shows 60 V
